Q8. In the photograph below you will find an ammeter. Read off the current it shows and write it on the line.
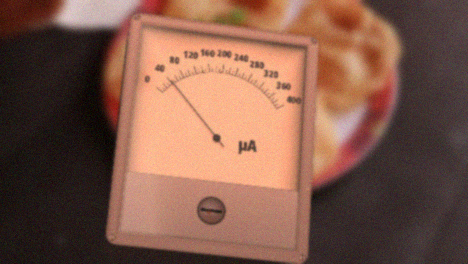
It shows 40 µA
